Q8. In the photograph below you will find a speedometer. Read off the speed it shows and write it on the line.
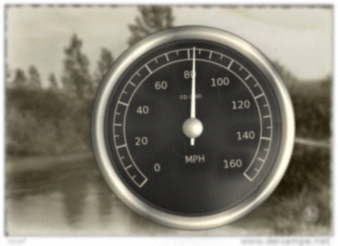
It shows 82.5 mph
